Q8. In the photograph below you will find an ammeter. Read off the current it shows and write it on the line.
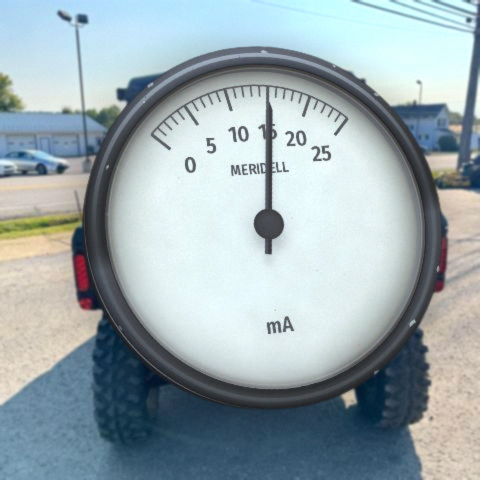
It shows 15 mA
